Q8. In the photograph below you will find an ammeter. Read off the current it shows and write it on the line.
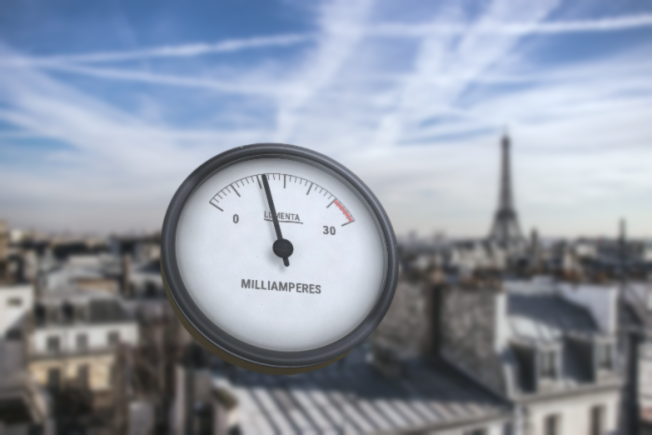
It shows 11 mA
